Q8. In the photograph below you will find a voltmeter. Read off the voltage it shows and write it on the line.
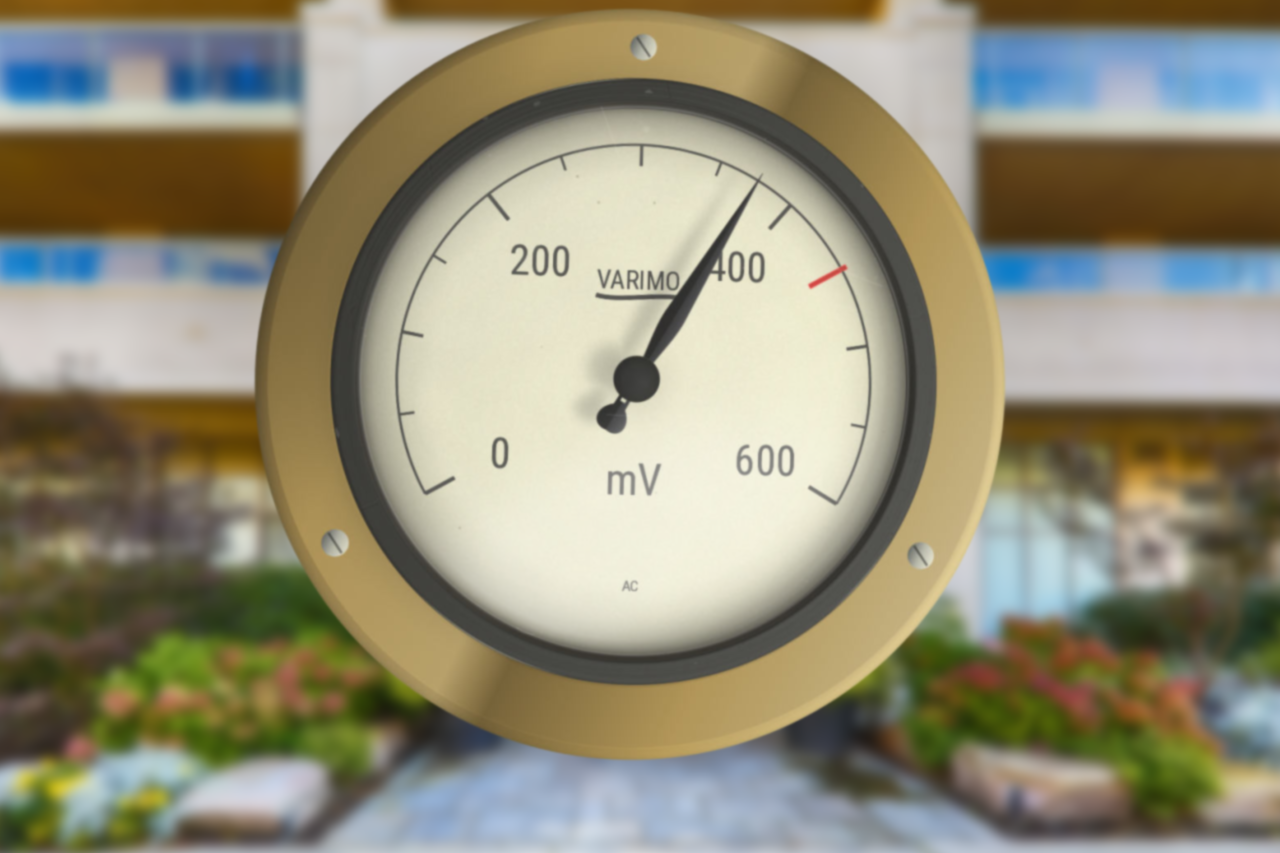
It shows 375 mV
